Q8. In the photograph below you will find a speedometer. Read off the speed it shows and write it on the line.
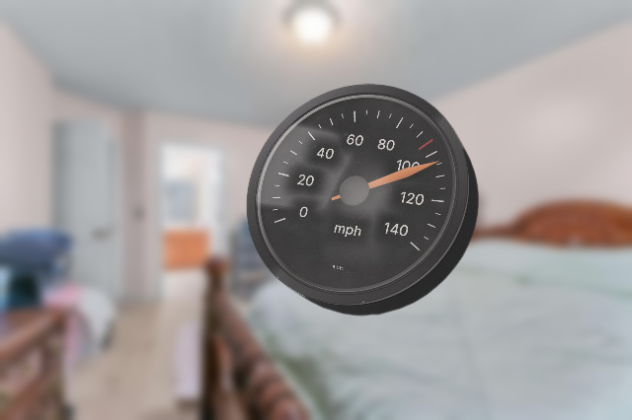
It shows 105 mph
